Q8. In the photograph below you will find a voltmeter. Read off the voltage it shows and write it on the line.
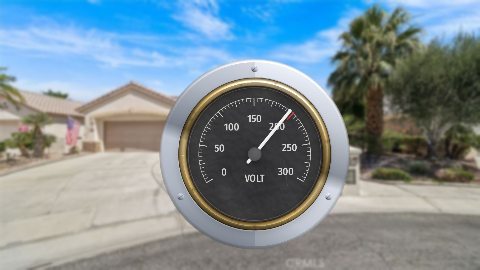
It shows 200 V
